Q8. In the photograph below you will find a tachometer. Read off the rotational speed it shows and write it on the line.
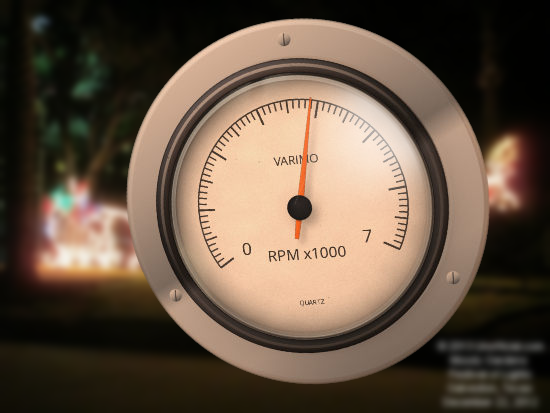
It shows 3900 rpm
